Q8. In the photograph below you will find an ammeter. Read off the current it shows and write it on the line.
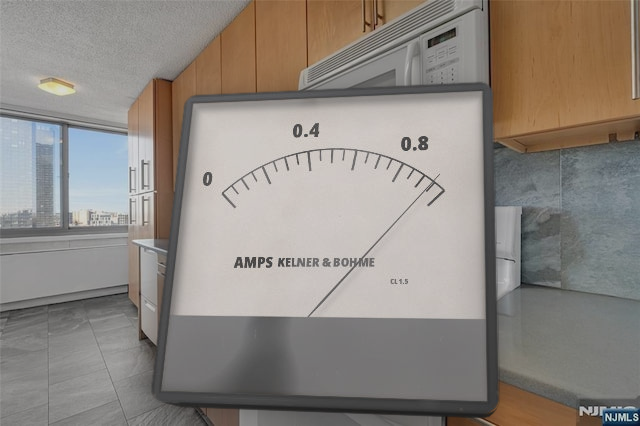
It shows 0.95 A
